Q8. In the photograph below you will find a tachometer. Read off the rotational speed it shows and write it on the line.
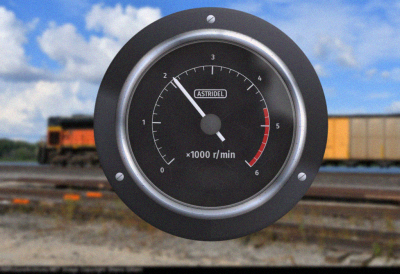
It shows 2100 rpm
